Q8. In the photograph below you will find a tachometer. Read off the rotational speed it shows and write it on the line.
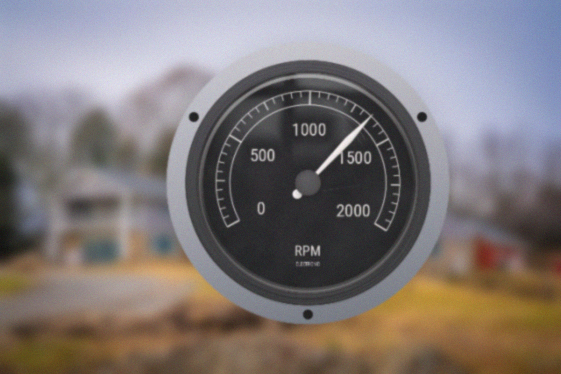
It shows 1350 rpm
